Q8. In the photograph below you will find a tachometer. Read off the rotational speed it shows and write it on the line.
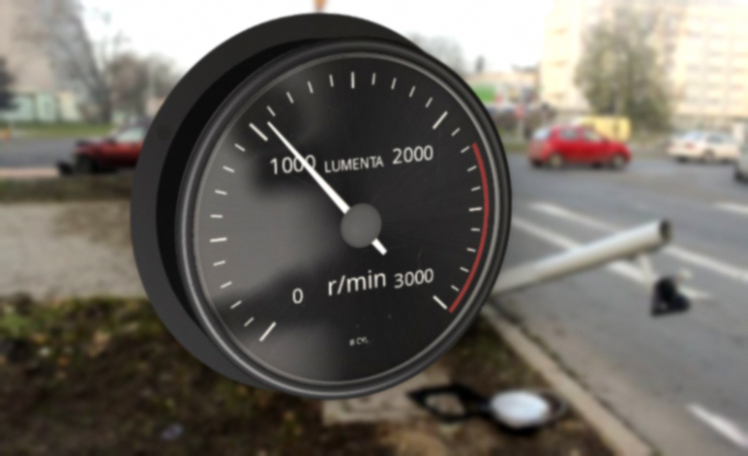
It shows 1050 rpm
